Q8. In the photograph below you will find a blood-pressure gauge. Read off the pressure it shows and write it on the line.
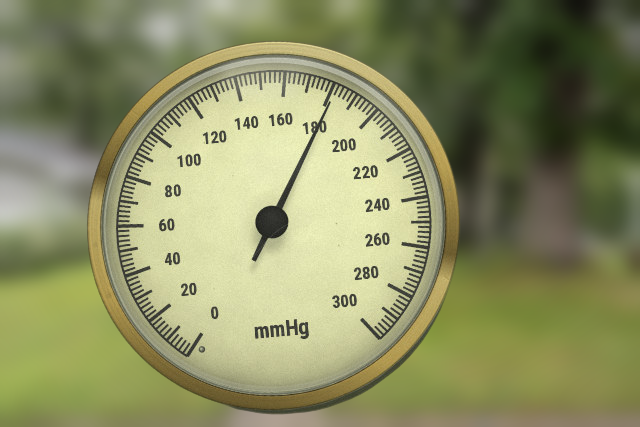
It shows 182 mmHg
